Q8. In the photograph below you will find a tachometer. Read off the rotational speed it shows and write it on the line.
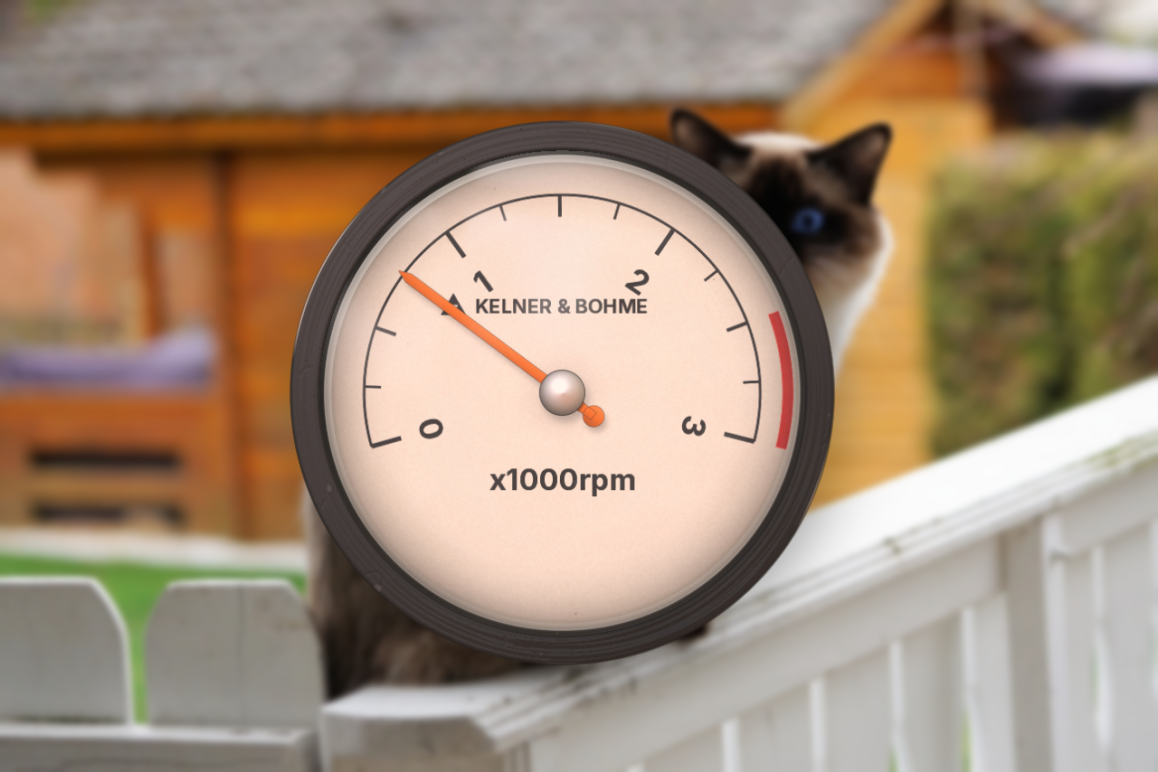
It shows 750 rpm
